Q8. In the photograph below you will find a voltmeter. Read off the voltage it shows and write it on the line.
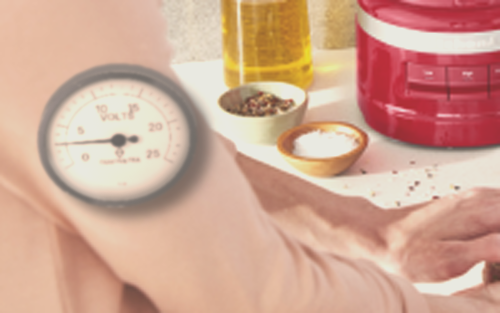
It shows 3 V
